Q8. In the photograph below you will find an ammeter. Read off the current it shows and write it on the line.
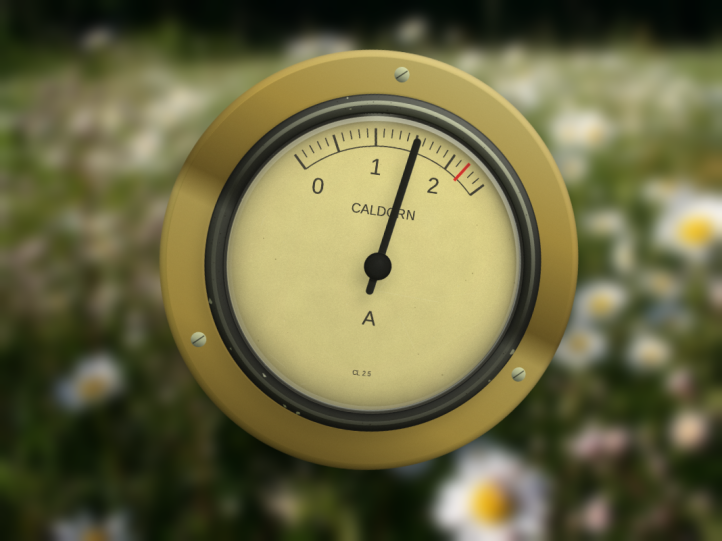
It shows 1.5 A
